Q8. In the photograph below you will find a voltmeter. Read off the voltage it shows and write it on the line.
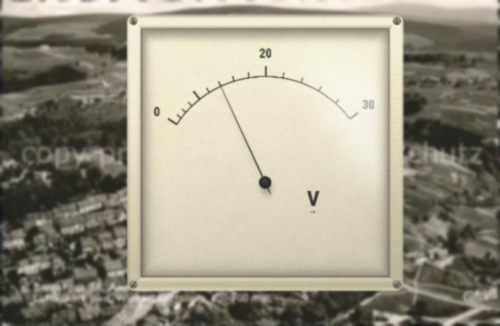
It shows 14 V
